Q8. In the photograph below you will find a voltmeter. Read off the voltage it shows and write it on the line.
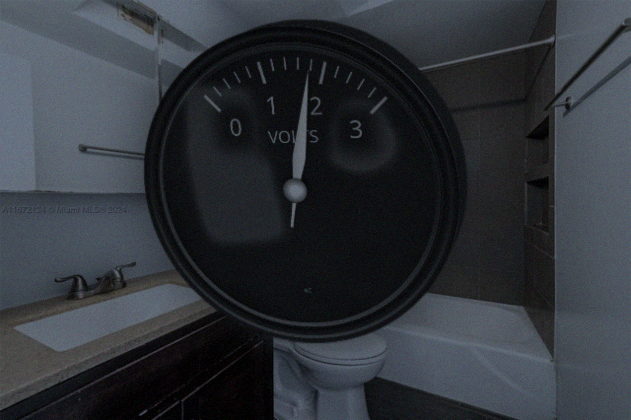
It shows 1.8 V
